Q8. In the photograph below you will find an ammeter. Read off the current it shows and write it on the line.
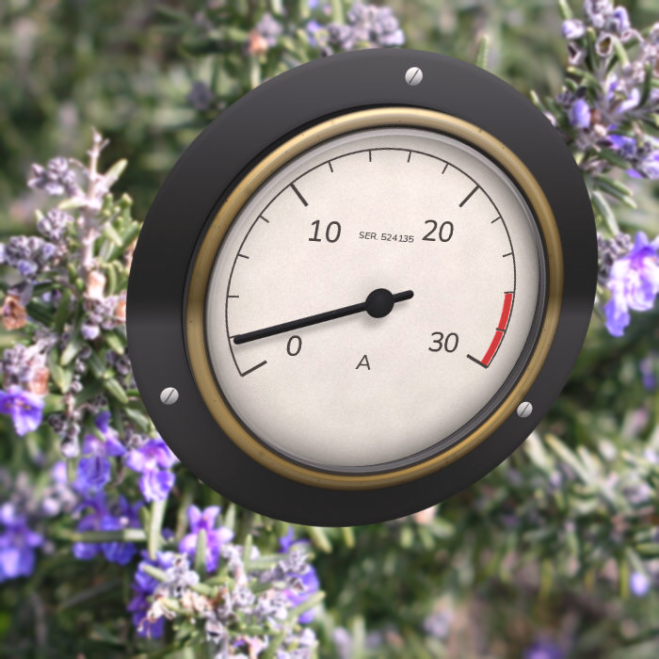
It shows 2 A
